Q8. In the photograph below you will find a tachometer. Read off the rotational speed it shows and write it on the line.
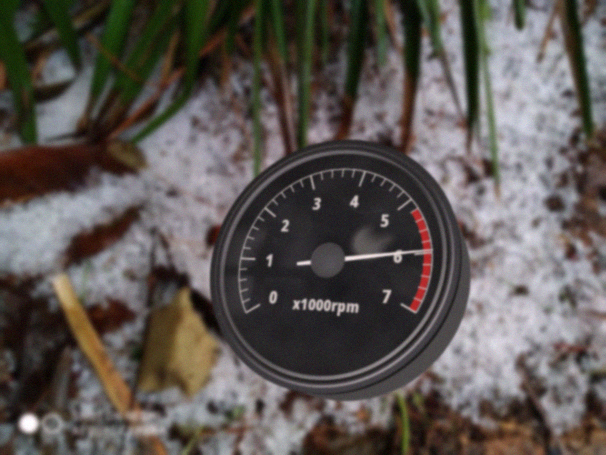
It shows 6000 rpm
